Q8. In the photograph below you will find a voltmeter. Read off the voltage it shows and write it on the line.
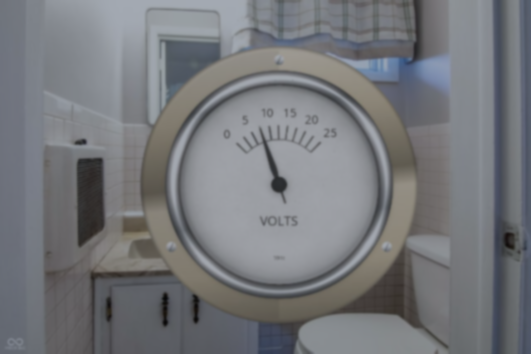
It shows 7.5 V
